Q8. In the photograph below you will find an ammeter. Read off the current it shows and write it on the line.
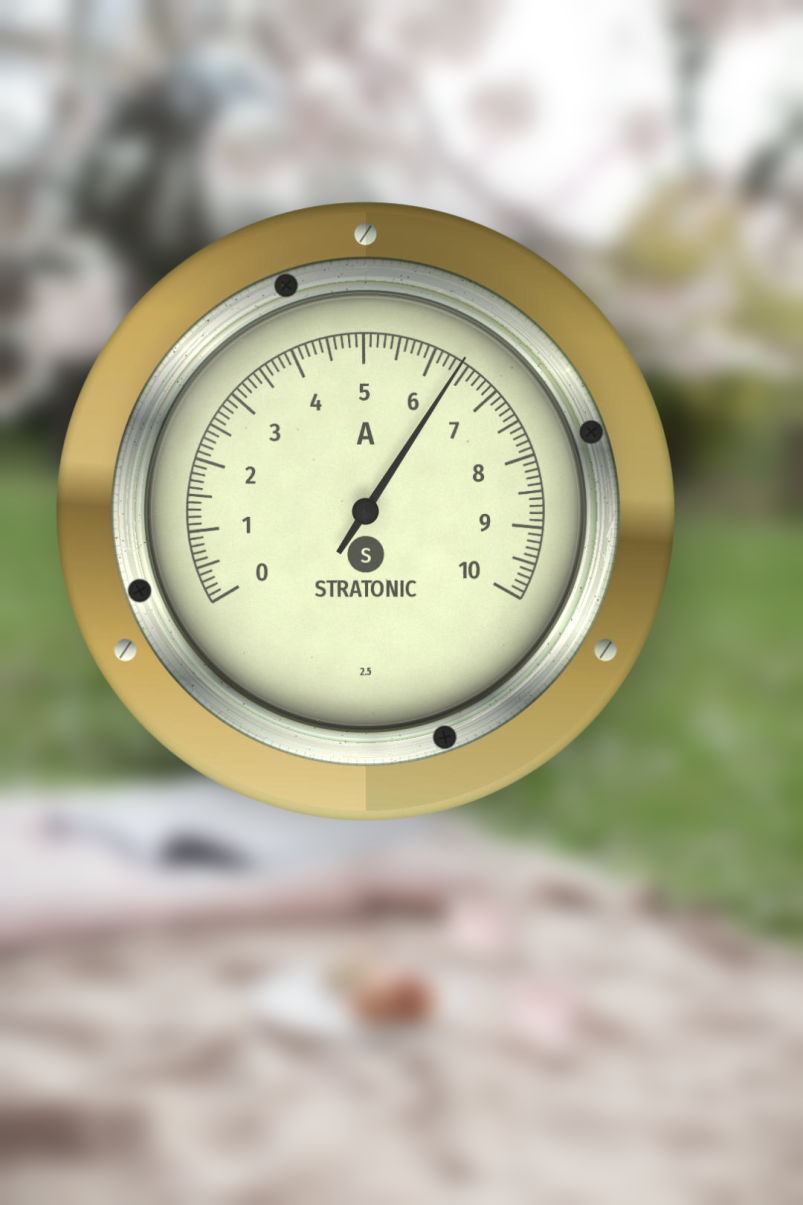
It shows 6.4 A
